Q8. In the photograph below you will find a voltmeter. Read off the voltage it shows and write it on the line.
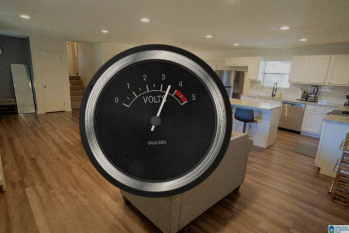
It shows 3.5 V
